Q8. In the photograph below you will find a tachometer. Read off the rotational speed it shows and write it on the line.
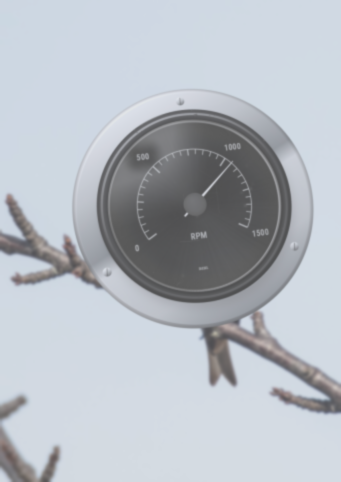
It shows 1050 rpm
